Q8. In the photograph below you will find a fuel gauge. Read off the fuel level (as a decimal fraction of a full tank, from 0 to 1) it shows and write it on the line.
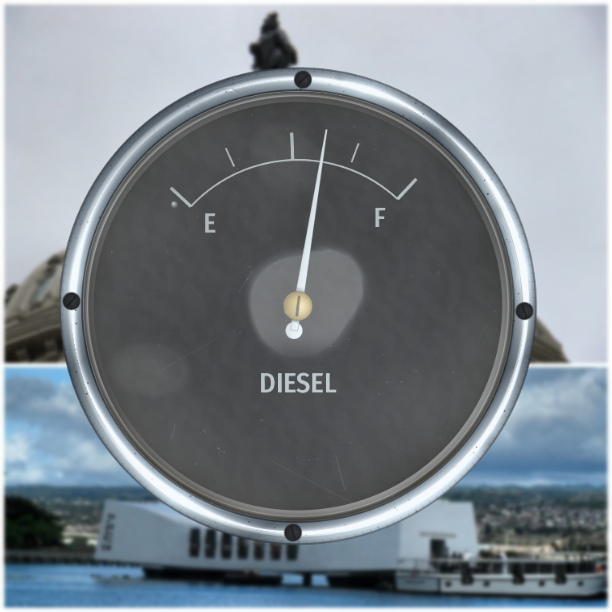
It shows 0.625
